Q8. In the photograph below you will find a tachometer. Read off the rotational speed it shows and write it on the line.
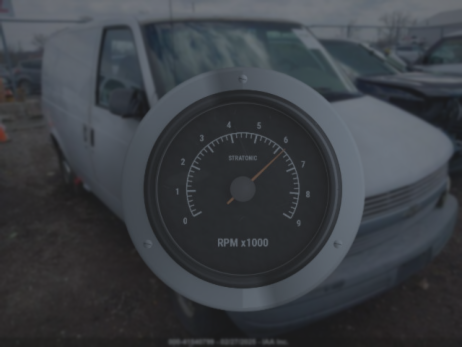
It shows 6200 rpm
